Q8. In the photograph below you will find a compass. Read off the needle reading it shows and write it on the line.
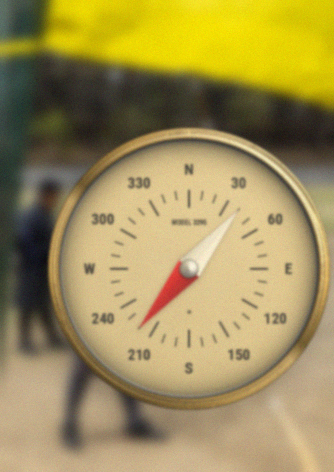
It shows 220 °
